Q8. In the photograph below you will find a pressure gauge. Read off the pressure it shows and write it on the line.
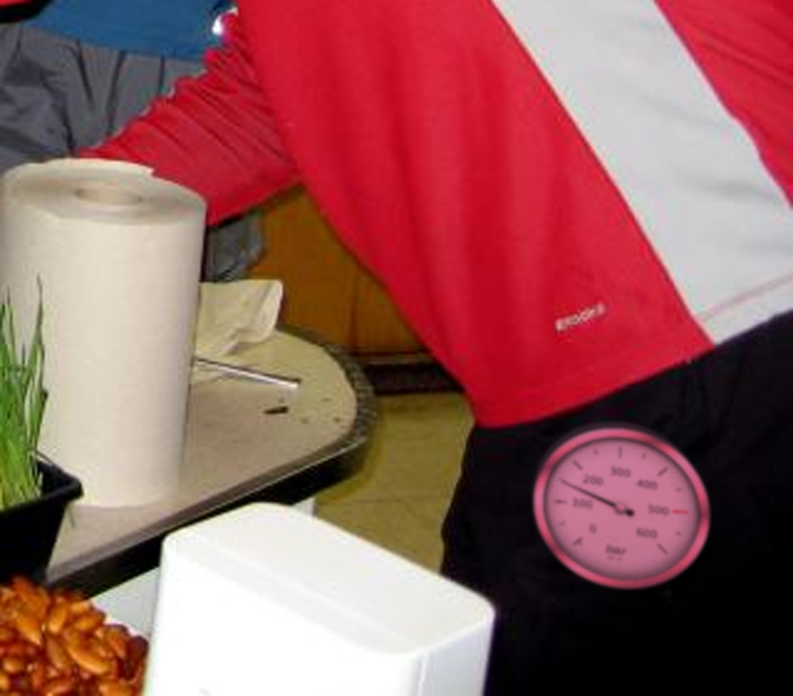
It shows 150 bar
